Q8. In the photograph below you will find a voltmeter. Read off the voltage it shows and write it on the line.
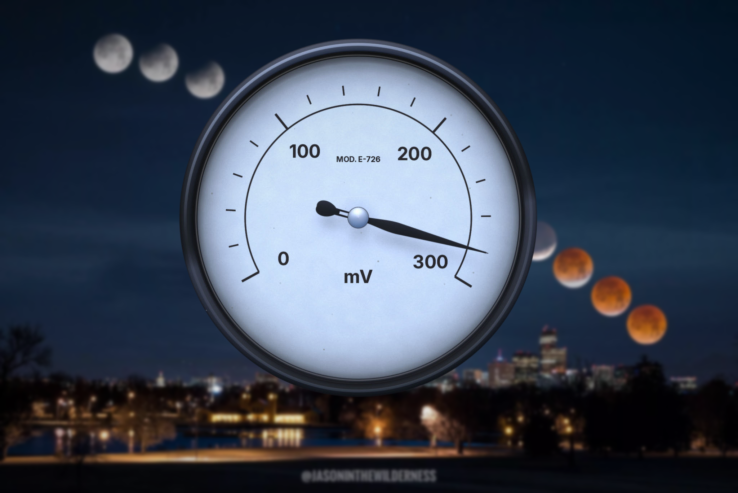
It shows 280 mV
